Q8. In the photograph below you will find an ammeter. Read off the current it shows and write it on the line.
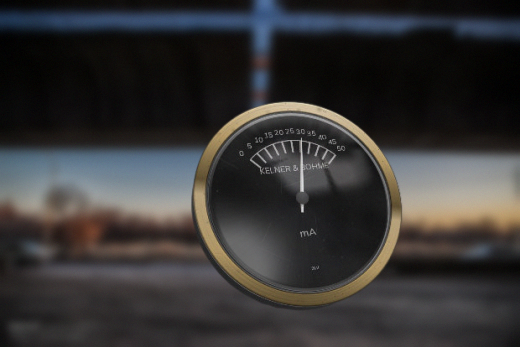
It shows 30 mA
